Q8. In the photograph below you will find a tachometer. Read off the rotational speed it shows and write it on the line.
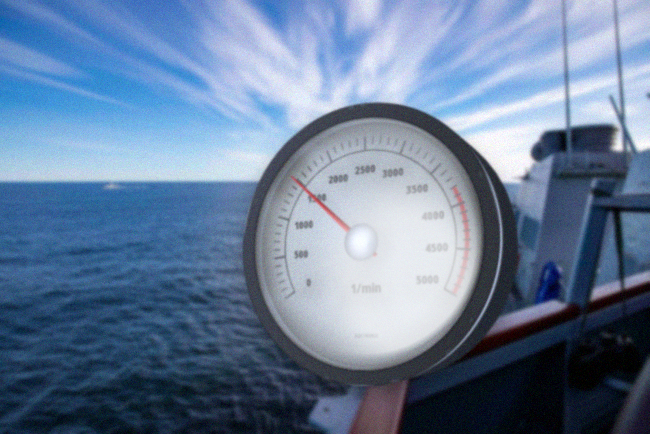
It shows 1500 rpm
